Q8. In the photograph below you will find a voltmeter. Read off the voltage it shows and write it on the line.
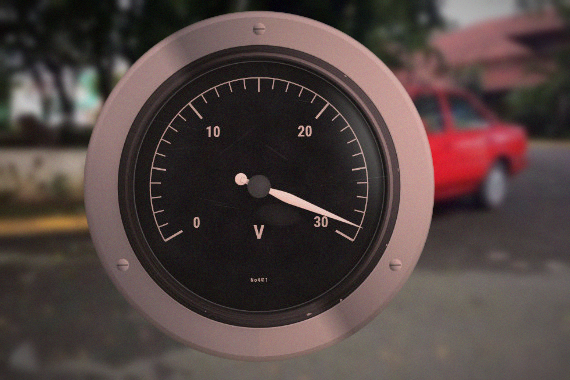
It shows 29 V
